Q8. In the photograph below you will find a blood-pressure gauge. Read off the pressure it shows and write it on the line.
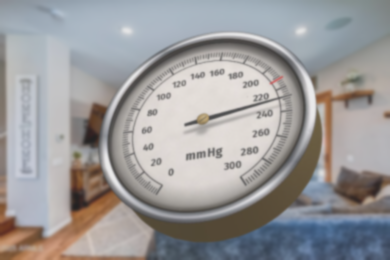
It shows 230 mmHg
